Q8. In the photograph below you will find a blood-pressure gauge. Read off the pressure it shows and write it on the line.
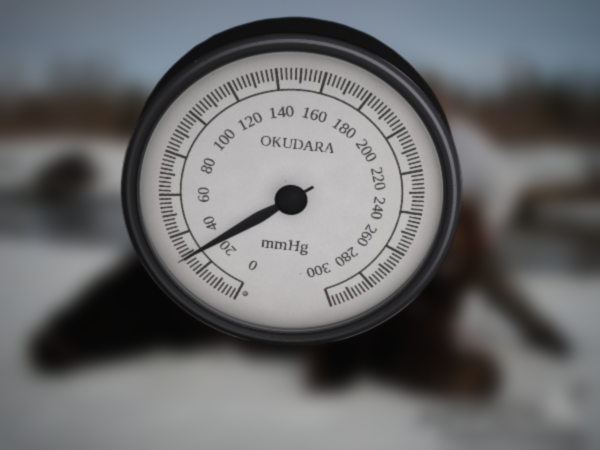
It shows 30 mmHg
